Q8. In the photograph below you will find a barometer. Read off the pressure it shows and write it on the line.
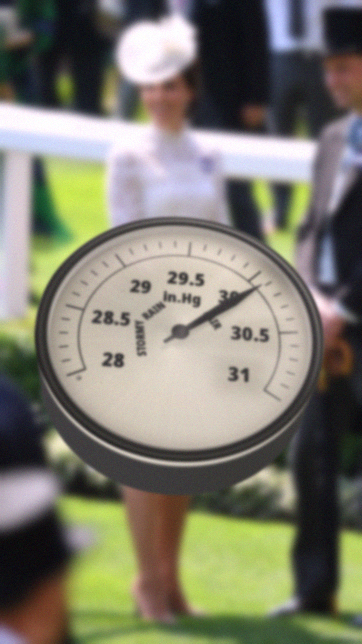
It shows 30.1 inHg
